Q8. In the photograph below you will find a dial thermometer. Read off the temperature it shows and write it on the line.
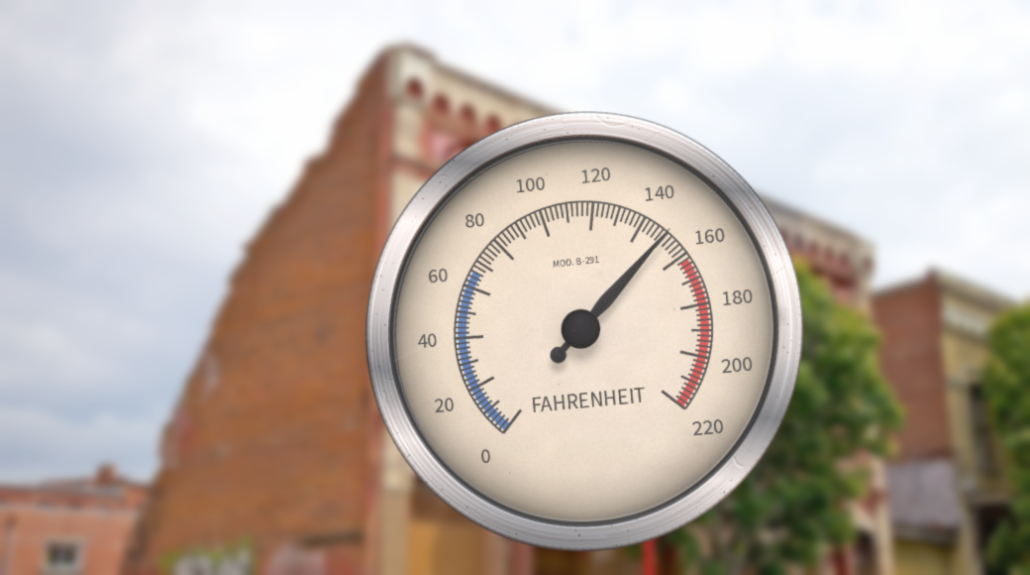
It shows 150 °F
